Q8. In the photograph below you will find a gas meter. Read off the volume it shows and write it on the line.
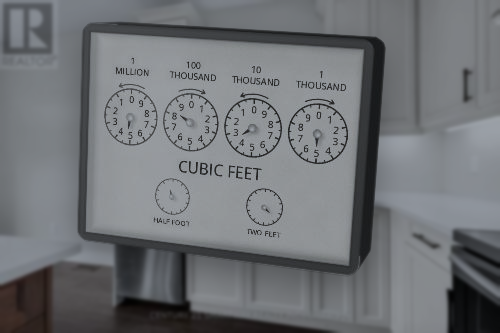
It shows 483500 ft³
